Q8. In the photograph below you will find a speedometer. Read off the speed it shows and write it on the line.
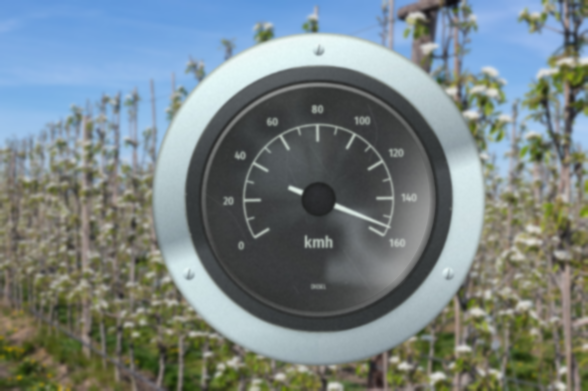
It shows 155 km/h
